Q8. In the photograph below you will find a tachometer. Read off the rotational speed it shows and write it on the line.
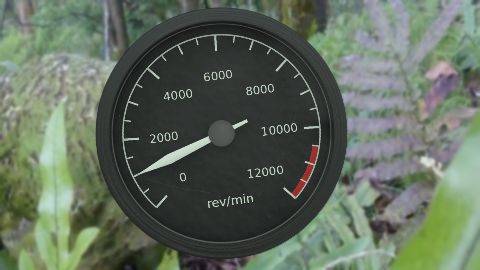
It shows 1000 rpm
